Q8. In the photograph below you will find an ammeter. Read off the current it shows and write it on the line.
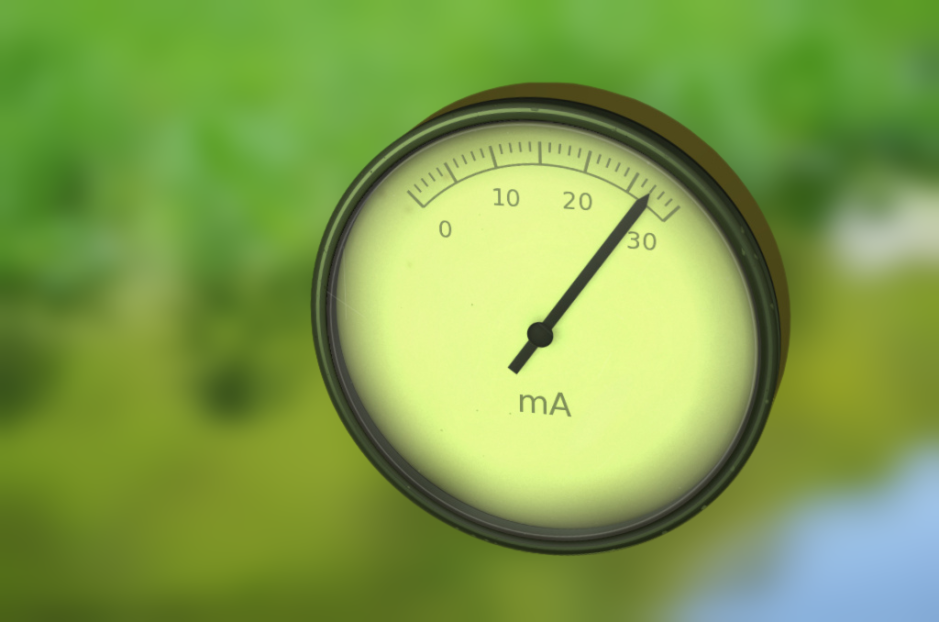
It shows 27 mA
